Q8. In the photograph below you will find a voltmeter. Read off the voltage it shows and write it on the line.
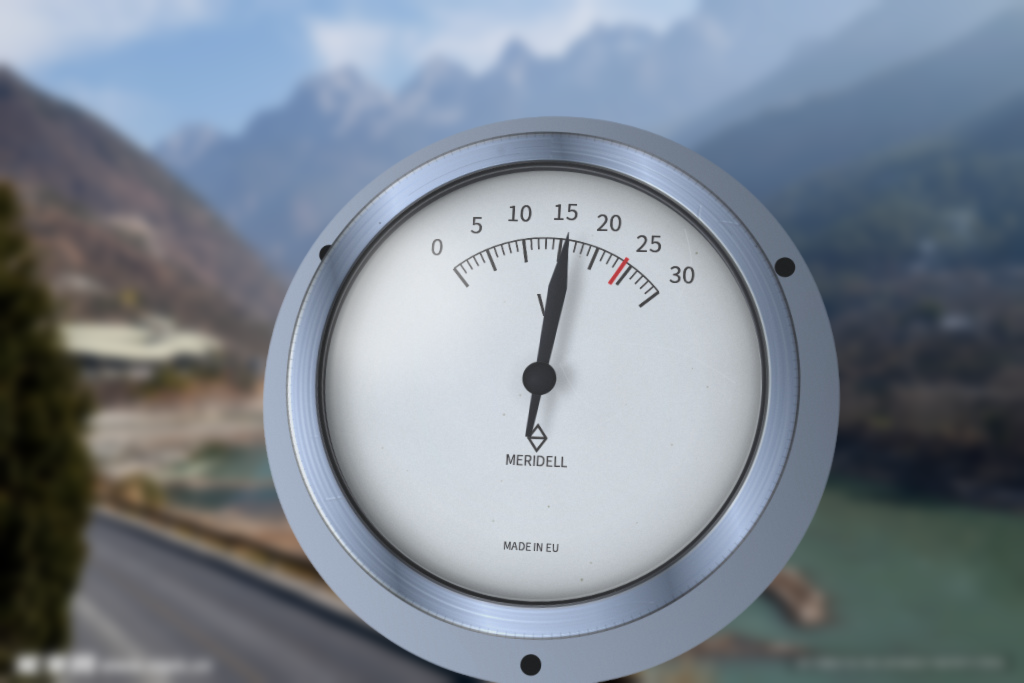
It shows 16 V
